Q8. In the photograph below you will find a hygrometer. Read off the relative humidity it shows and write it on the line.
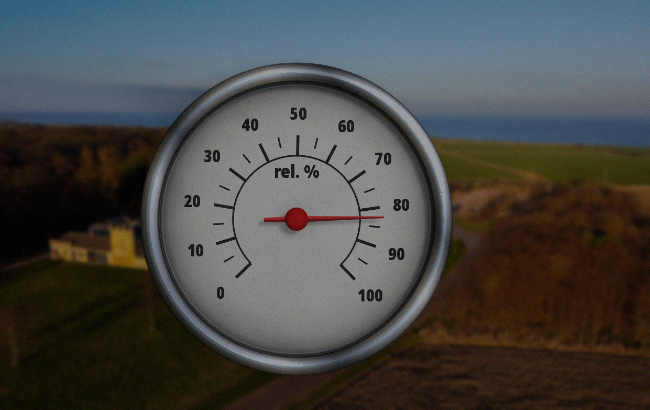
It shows 82.5 %
